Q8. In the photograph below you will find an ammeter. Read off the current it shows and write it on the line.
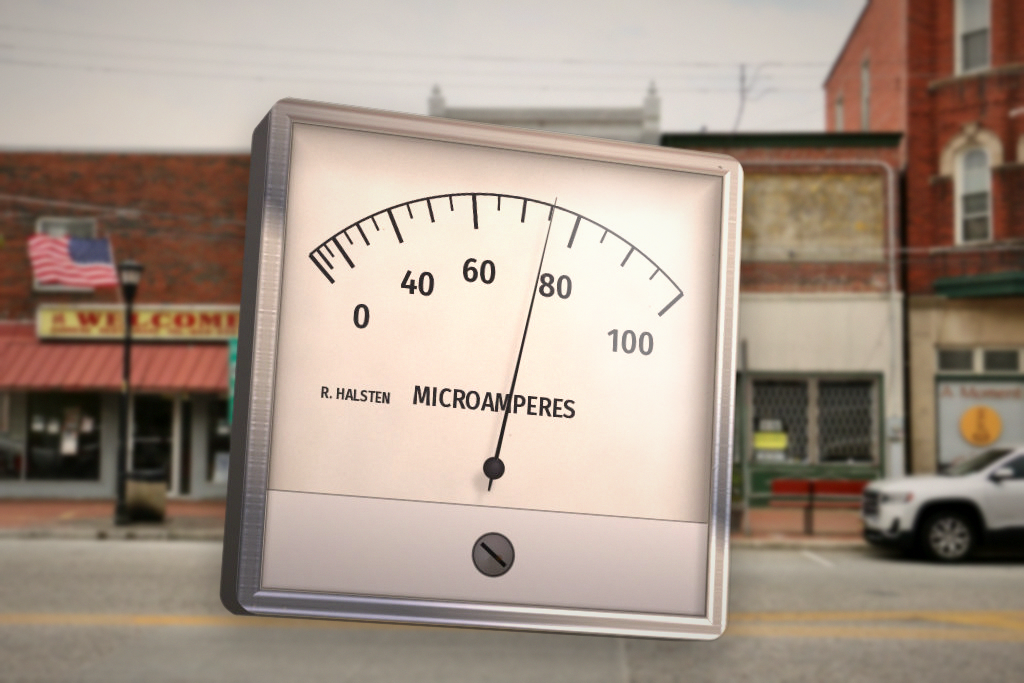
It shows 75 µA
